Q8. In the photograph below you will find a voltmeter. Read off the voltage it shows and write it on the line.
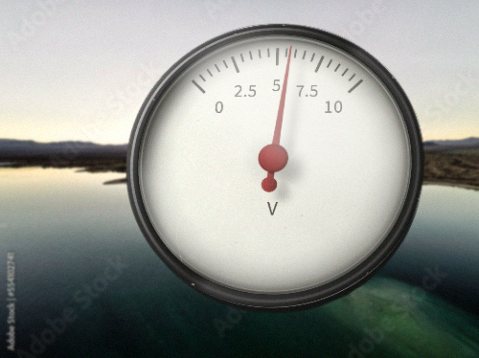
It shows 5.75 V
